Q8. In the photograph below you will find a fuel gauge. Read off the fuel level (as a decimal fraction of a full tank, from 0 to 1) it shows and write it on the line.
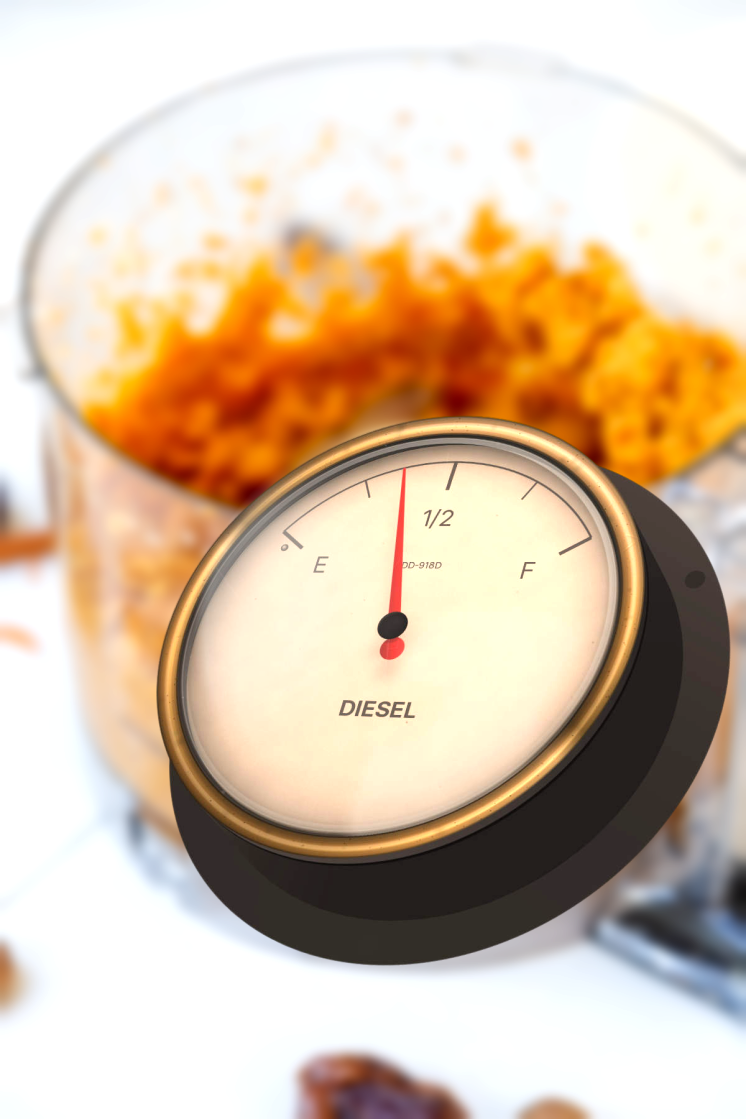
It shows 0.375
